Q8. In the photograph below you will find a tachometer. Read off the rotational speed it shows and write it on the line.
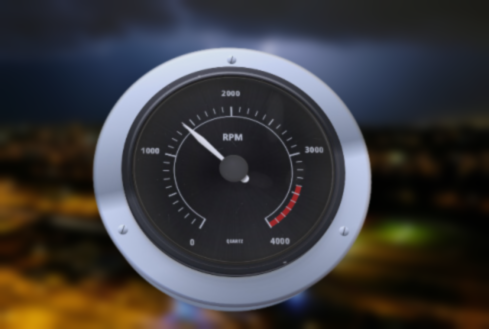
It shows 1400 rpm
